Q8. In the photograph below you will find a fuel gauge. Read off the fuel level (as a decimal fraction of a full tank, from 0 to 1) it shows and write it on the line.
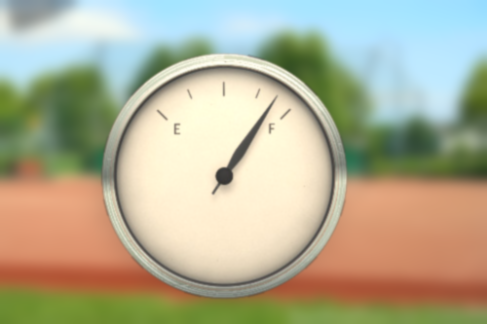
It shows 0.875
